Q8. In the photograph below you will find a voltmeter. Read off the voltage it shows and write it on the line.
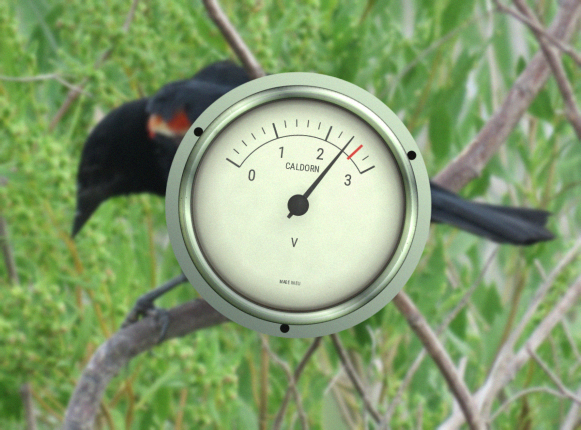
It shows 2.4 V
